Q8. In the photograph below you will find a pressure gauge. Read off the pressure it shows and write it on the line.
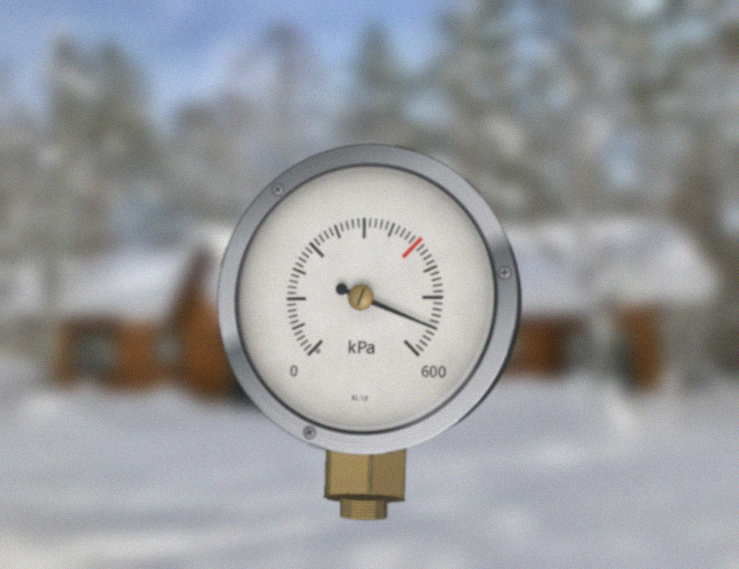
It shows 550 kPa
